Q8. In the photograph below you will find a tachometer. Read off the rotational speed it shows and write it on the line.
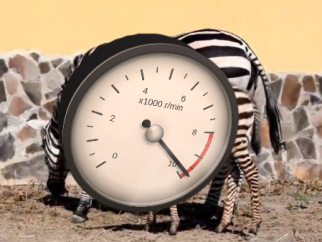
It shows 9750 rpm
